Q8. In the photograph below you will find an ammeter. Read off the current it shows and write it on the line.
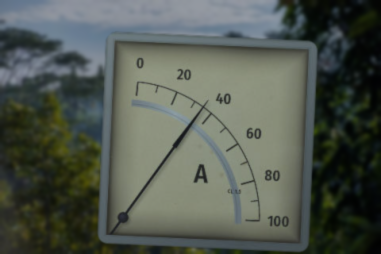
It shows 35 A
